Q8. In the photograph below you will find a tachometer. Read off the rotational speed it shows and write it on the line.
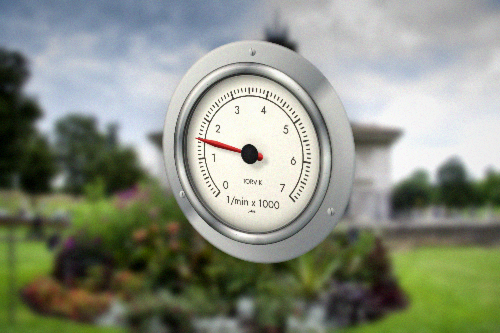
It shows 1500 rpm
